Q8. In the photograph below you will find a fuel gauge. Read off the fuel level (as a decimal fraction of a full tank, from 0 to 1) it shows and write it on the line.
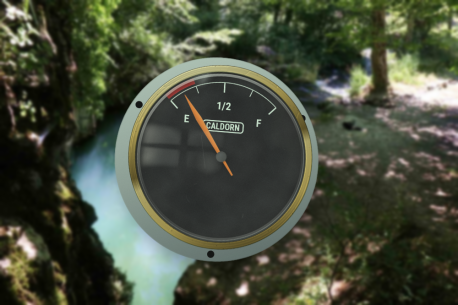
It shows 0.125
